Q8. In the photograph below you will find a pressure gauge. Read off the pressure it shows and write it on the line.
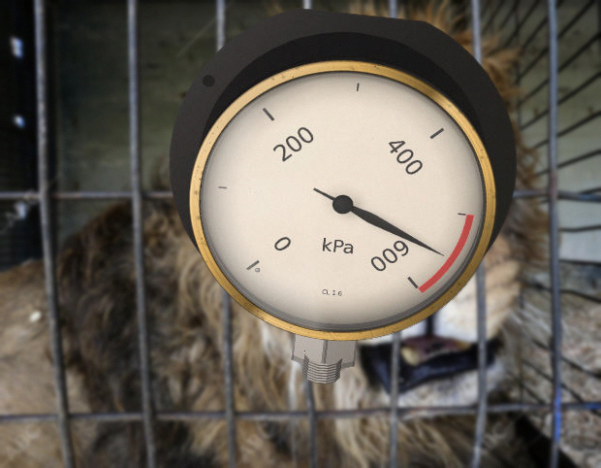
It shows 550 kPa
